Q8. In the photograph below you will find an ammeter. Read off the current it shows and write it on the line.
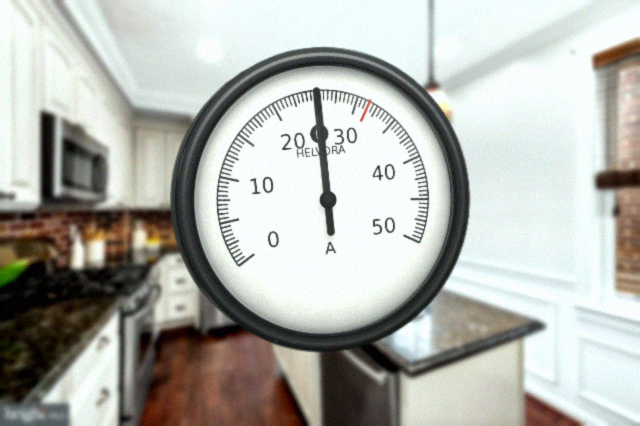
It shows 25 A
